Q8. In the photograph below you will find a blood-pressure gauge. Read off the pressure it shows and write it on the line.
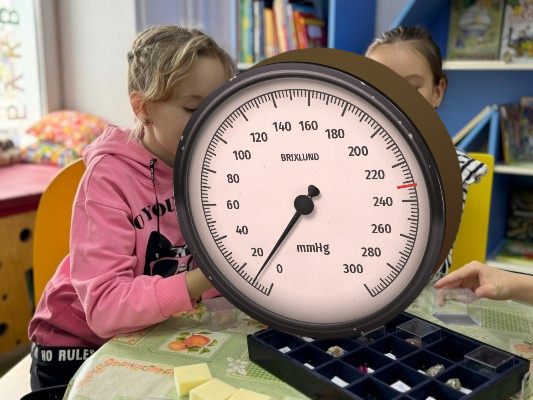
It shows 10 mmHg
